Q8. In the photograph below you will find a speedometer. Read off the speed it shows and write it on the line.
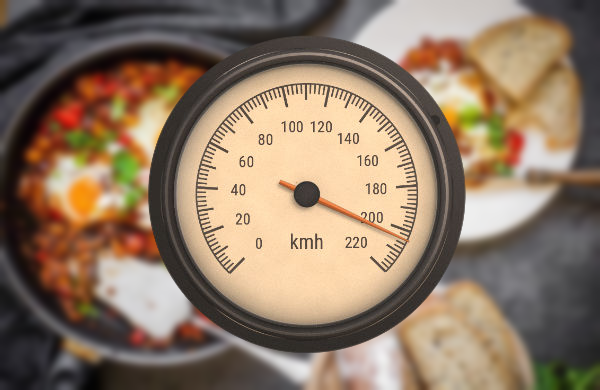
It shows 204 km/h
